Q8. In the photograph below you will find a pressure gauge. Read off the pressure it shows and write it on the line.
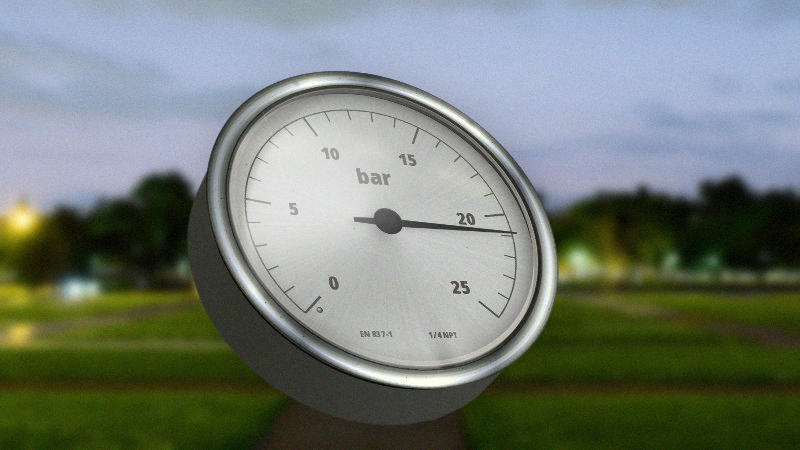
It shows 21 bar
